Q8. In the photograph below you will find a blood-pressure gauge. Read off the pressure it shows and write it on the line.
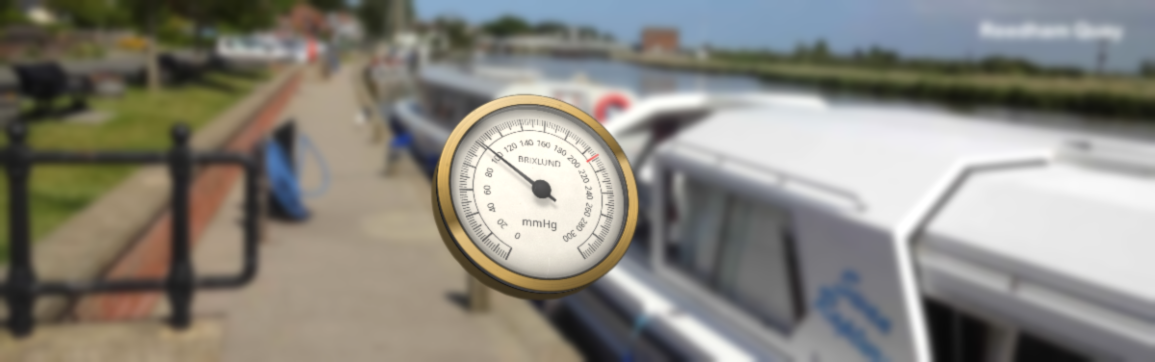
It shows 100 mmHg
